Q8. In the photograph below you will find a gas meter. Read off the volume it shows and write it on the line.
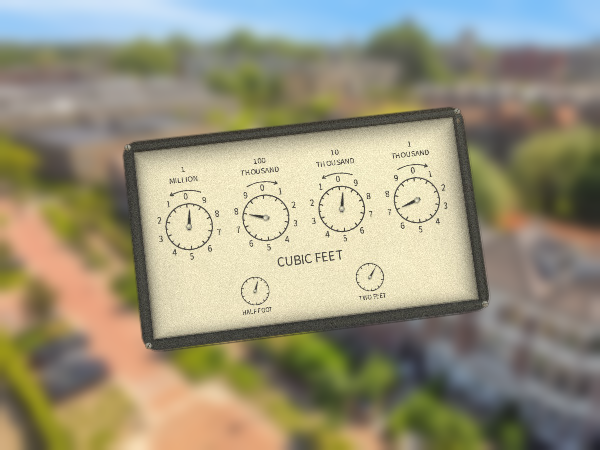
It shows 979700 ft³
